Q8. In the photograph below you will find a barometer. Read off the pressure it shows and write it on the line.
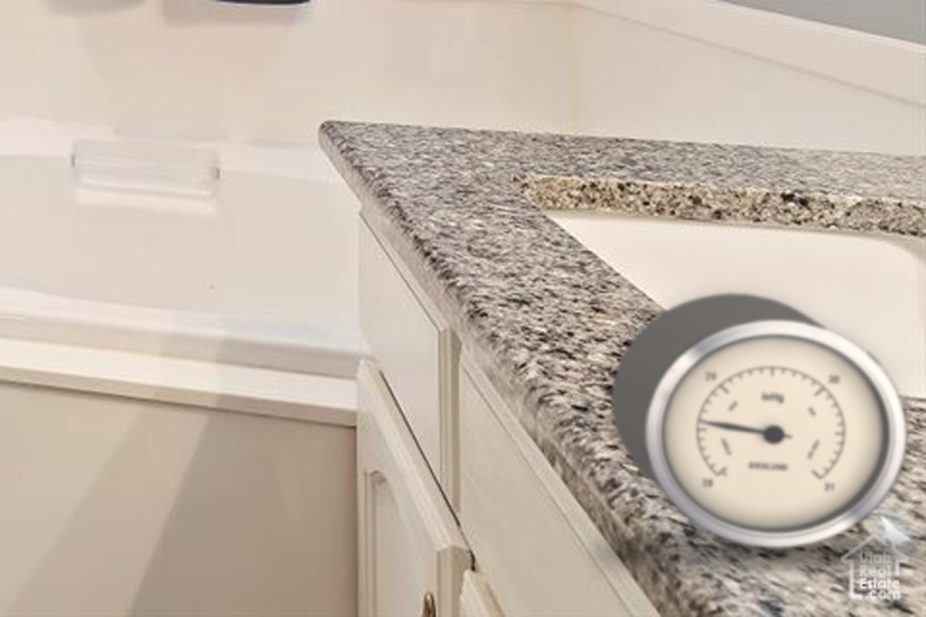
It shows 28.6 inHg
